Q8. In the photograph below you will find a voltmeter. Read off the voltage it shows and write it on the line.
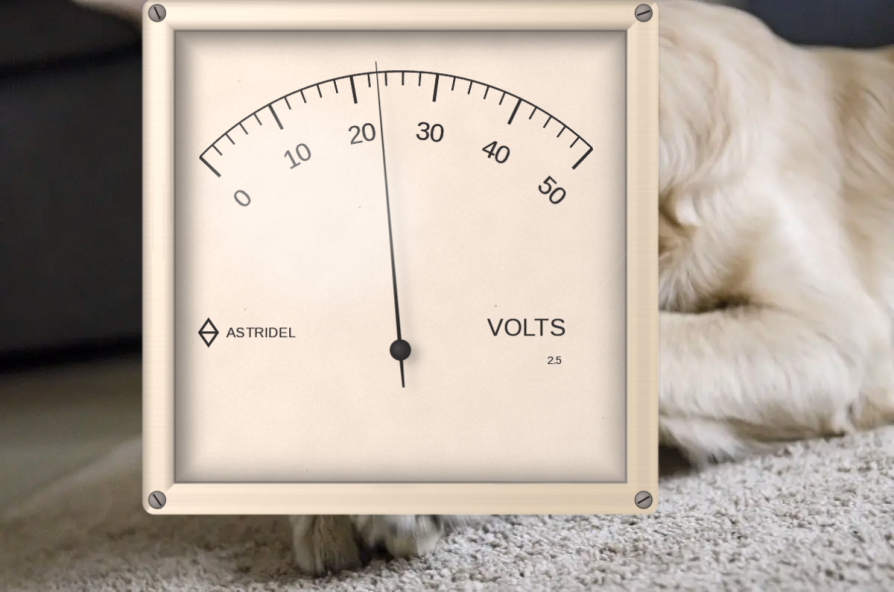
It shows 23 V
